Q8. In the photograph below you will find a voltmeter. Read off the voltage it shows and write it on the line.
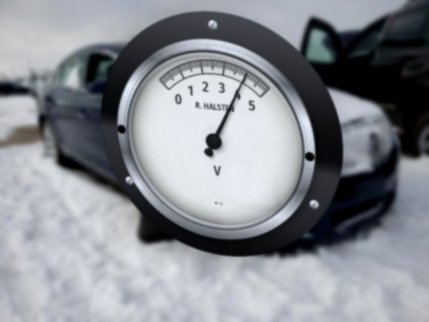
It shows 4 V
